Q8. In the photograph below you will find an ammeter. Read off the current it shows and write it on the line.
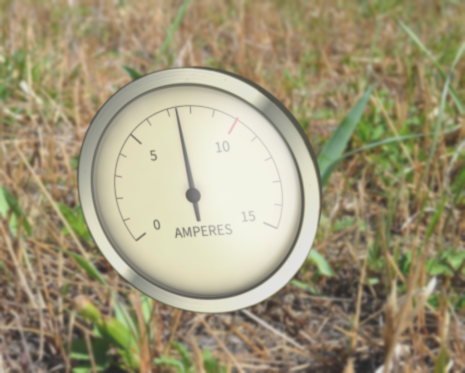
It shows 7.5 A
